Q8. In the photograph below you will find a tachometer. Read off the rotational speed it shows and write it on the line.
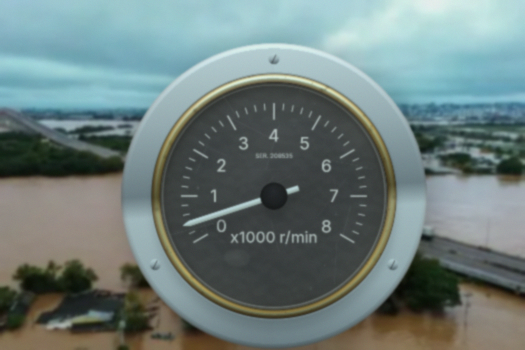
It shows 400 rpm
